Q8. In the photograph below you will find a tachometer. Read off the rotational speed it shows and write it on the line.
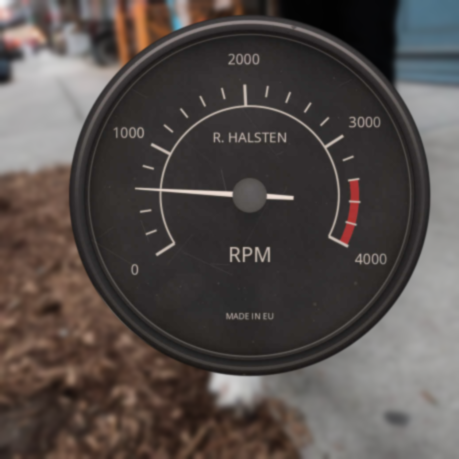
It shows 600 rpm
